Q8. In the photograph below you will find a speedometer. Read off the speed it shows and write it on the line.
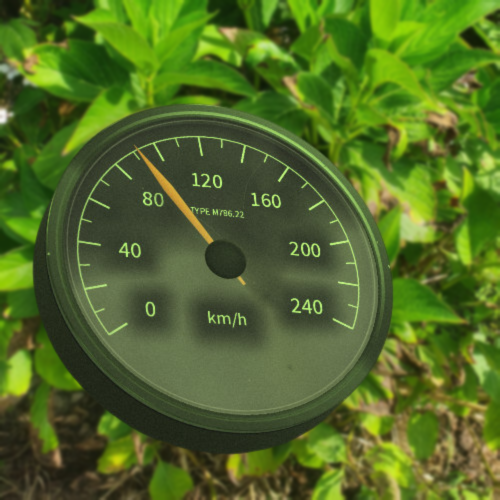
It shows 90 km/h
